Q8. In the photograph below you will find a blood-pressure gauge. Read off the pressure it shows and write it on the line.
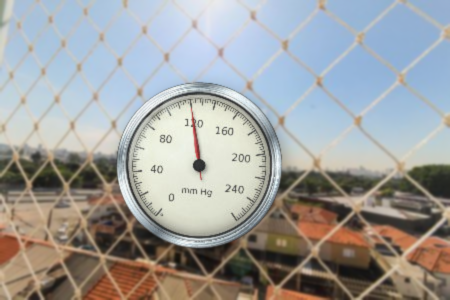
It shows 120 mmHg
